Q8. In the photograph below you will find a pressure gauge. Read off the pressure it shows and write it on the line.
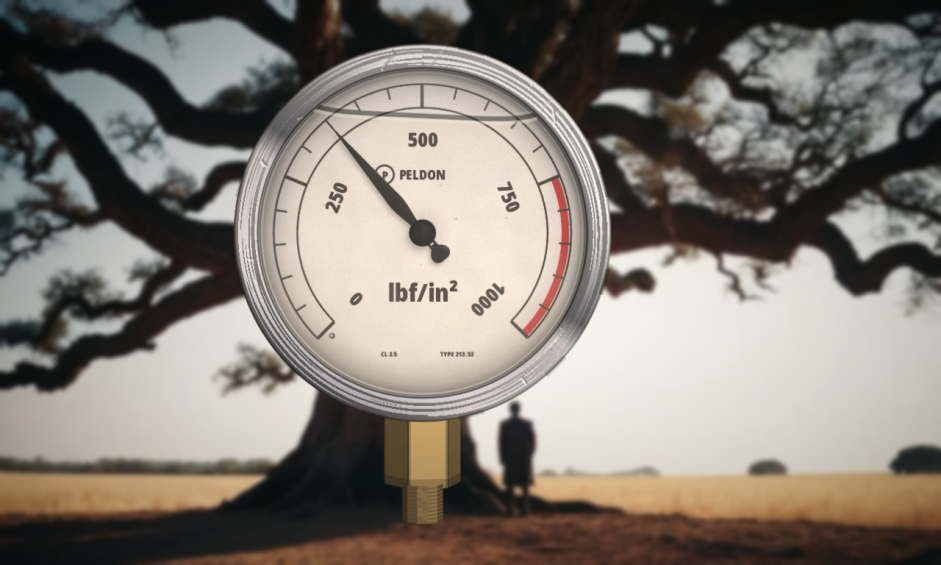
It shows 350 psi
